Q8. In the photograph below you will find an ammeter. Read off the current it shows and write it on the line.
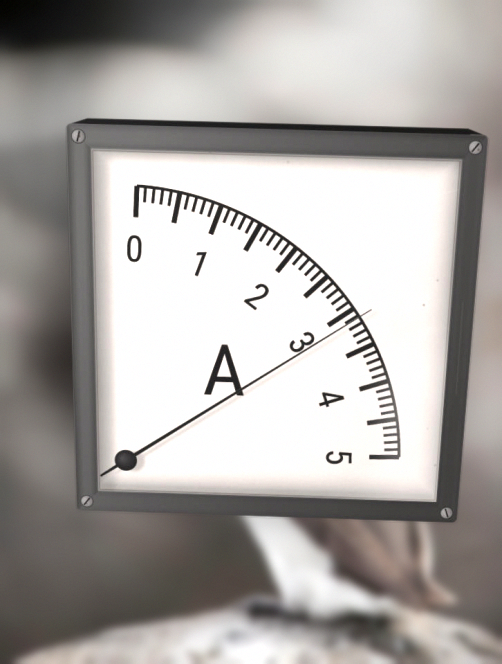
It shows 3.1 A
